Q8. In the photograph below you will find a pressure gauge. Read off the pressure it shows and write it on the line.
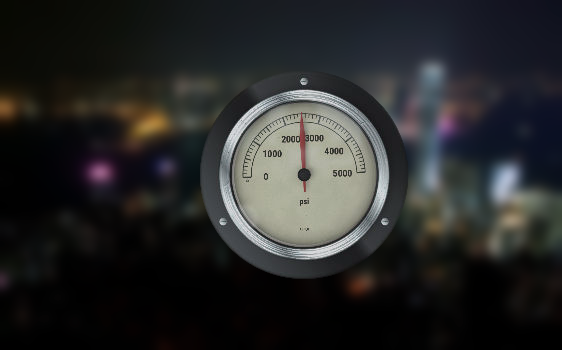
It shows 2500 psi
